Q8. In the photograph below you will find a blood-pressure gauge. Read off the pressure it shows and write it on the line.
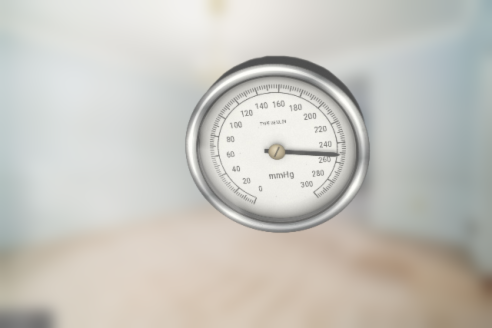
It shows 250 mmHg
